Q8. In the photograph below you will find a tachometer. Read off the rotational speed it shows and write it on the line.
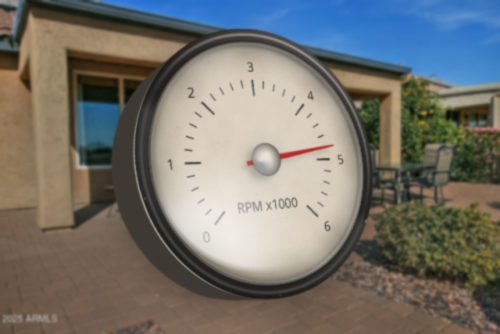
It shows 4800 rpm
